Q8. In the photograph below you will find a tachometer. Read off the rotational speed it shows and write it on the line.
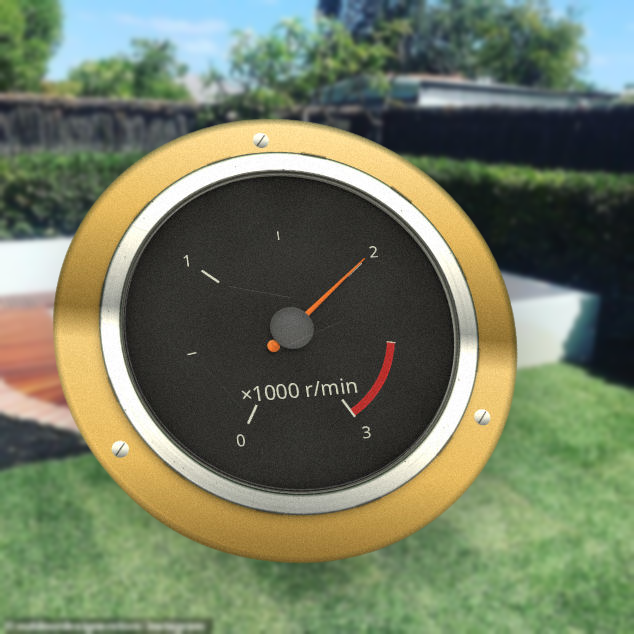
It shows 2000 rpm
